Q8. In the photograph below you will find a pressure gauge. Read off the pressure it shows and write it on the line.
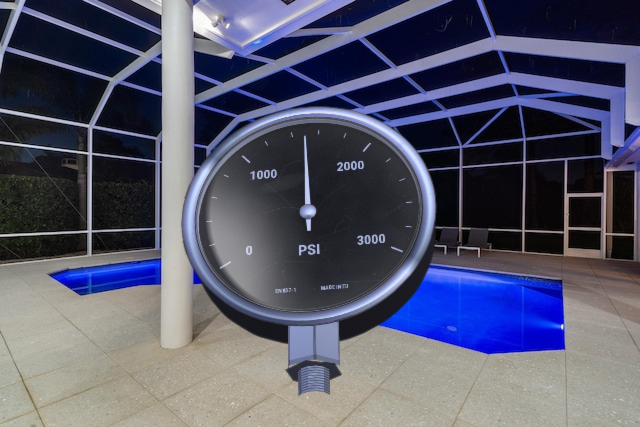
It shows 1500 psi
